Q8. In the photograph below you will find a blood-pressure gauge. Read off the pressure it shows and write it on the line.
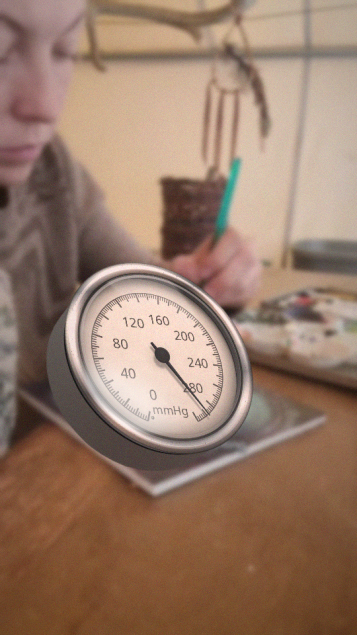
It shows 290 mmHg
